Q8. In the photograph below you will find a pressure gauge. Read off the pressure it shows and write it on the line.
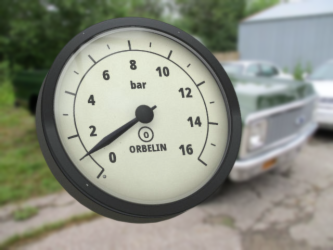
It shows 1 bar
